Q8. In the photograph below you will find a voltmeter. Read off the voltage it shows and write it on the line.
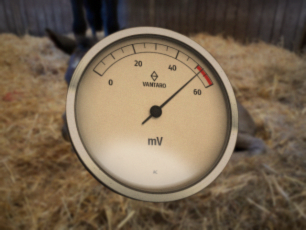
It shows 52.5 mV
